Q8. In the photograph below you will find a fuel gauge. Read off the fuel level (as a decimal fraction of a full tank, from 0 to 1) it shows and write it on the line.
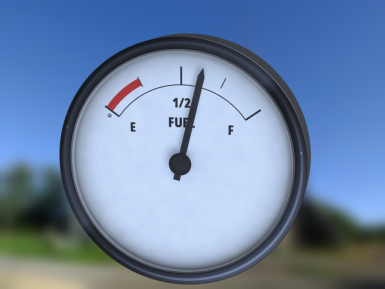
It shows 0.625
